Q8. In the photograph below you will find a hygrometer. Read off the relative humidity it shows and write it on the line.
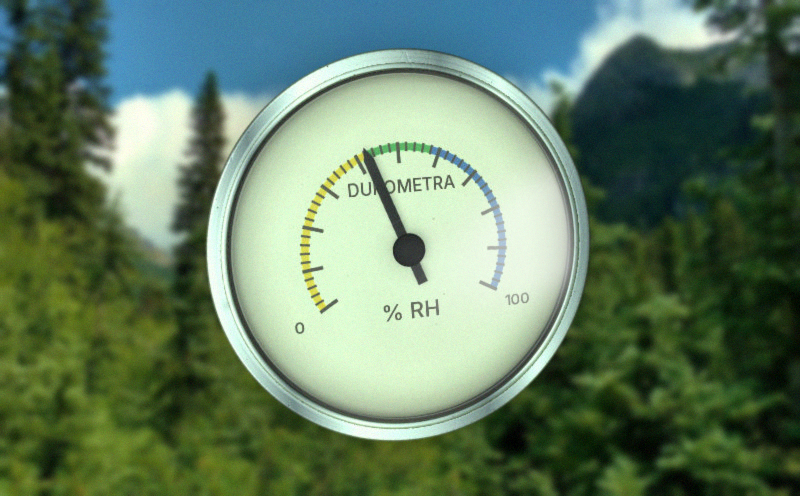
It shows 42 %
